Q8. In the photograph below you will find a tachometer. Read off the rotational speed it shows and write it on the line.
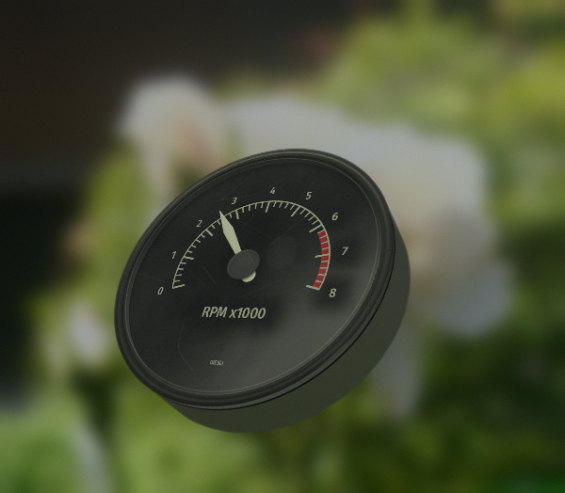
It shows 2600 rpm
